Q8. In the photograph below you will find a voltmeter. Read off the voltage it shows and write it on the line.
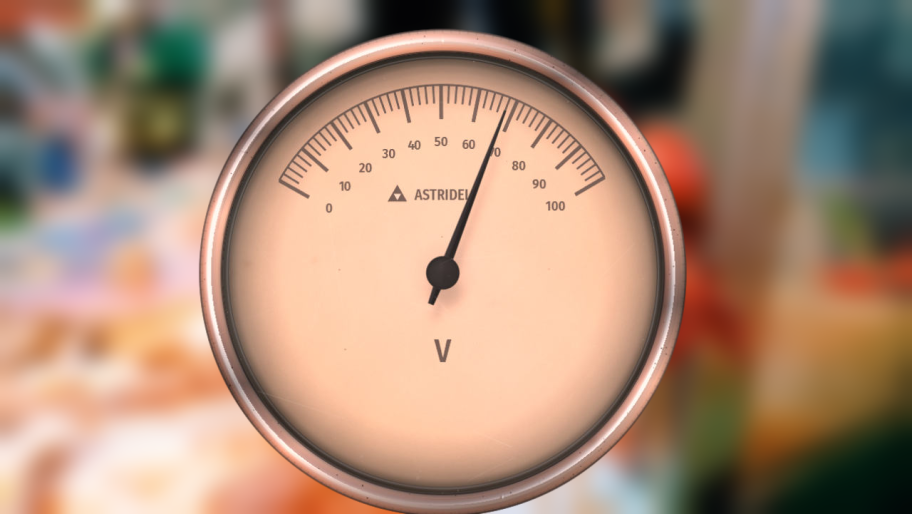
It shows 68 V
